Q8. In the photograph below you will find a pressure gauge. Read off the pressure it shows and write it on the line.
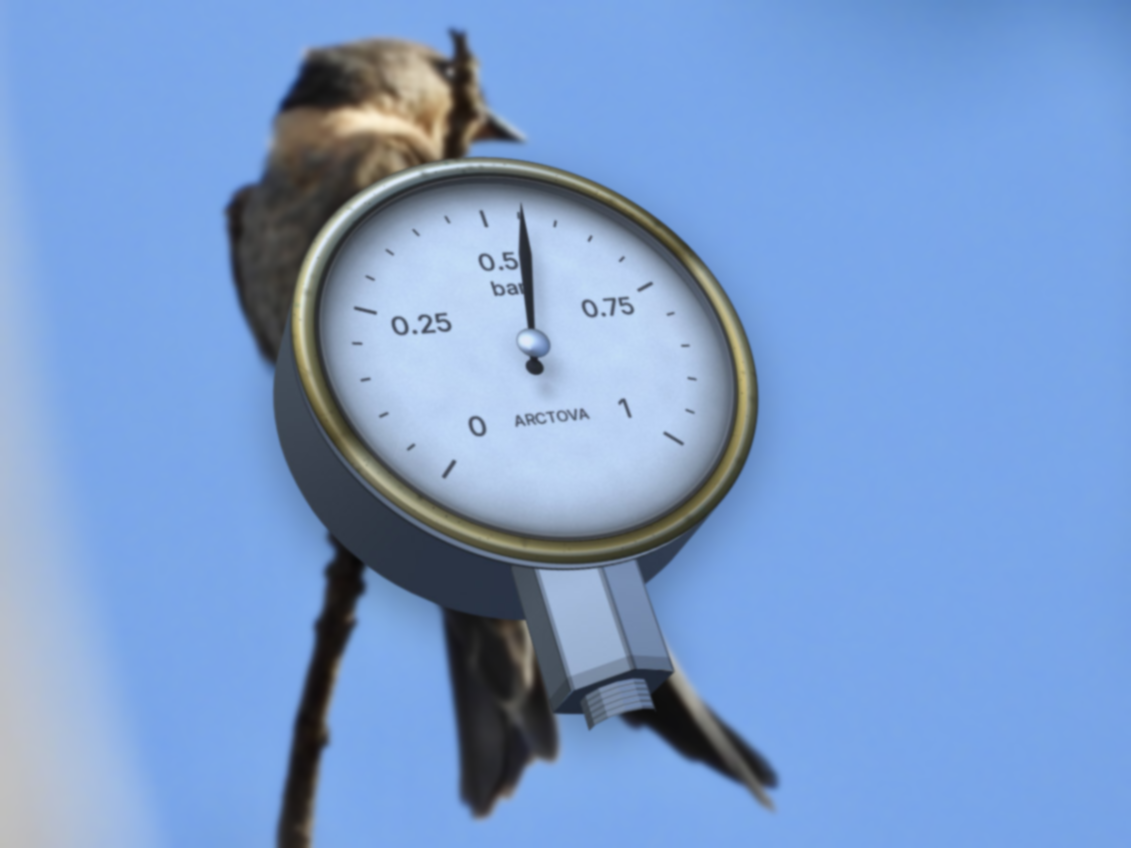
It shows 0.55 bar
